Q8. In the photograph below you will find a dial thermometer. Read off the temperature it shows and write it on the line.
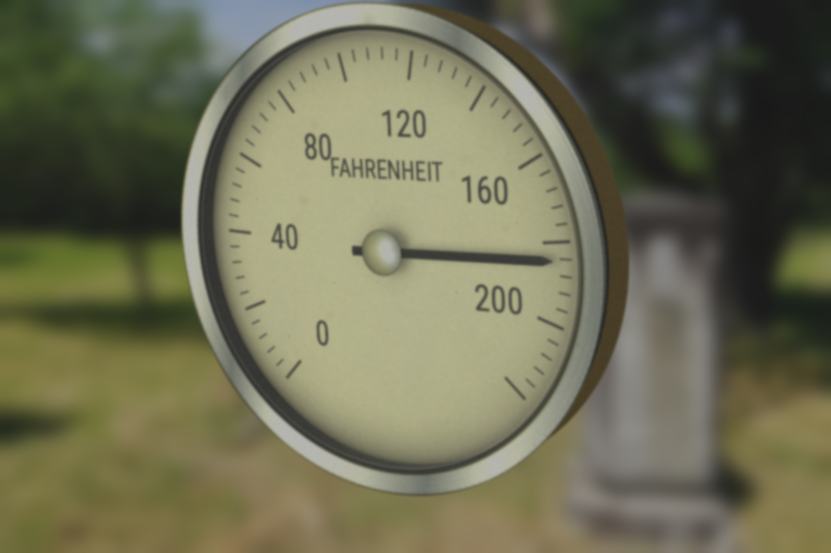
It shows 184 °F
